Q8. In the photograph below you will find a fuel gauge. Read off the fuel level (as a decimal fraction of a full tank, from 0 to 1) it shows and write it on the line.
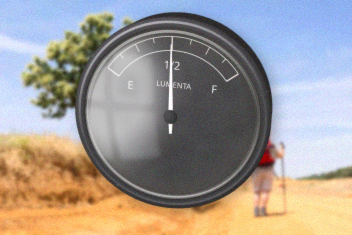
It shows 0.5
